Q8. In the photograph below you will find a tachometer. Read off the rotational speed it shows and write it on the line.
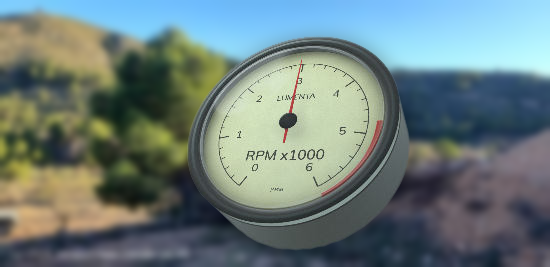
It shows 3000 rpm
